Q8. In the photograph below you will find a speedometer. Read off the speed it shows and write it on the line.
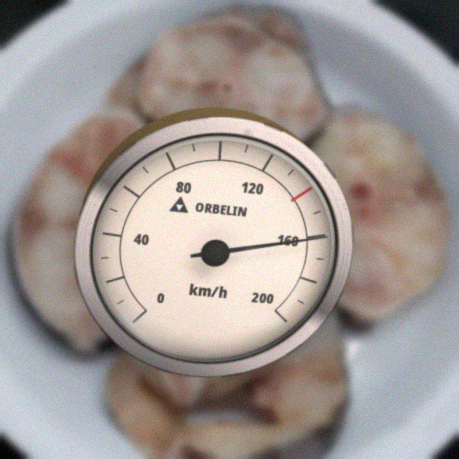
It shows 160 km/h
